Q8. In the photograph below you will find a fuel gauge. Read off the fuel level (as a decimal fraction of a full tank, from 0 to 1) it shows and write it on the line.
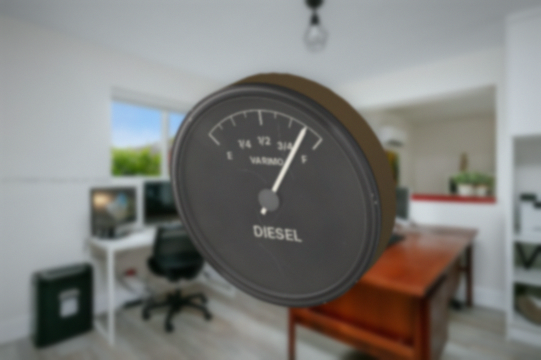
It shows 0.875
